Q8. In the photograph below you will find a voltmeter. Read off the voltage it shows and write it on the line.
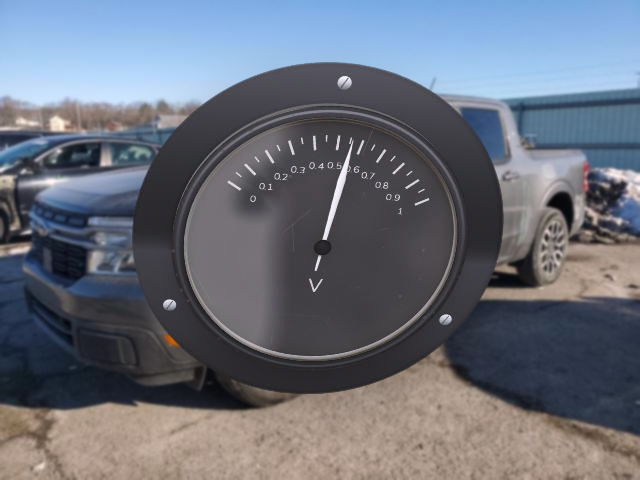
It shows 0.55 V
